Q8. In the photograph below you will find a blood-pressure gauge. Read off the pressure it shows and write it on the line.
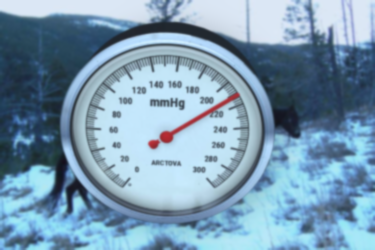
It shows 210 mmHg
